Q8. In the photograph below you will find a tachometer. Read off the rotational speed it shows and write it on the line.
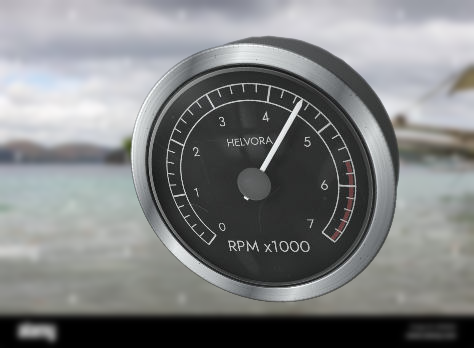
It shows 4500 rpm
